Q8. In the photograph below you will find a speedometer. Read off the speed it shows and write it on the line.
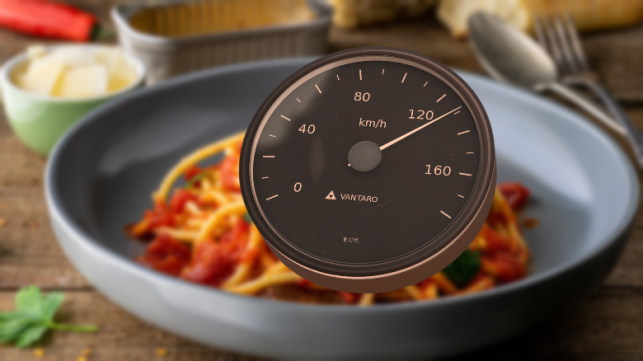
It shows 130 km/h
